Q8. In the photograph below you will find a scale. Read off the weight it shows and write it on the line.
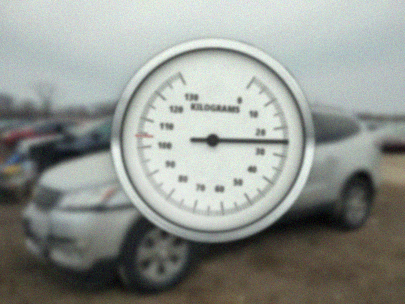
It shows 25 kg
